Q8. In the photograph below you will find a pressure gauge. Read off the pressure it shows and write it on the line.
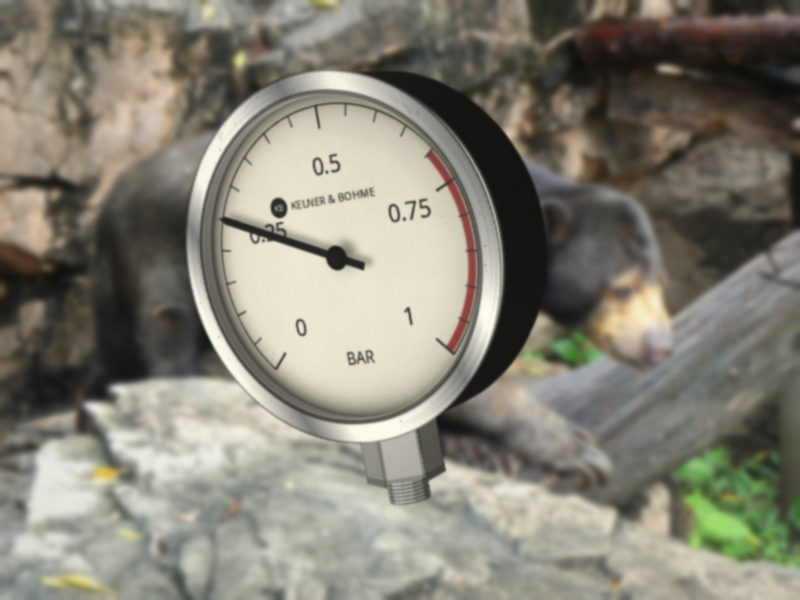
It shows 0.25 bar
